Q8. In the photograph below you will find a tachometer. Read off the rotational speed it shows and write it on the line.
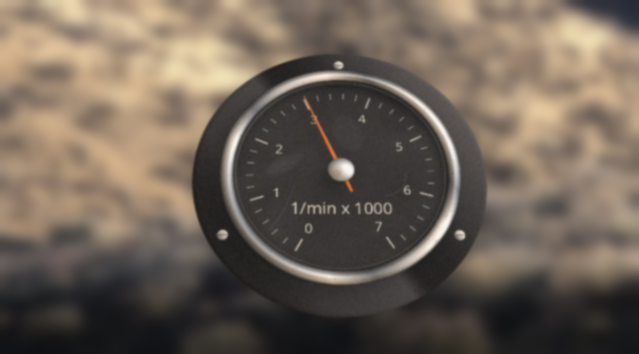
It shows 3000 rpm
